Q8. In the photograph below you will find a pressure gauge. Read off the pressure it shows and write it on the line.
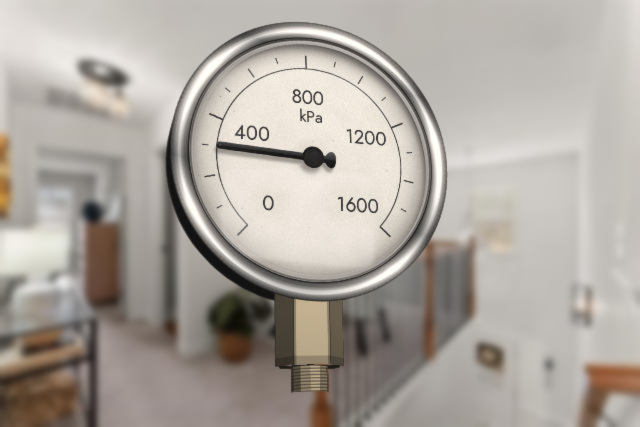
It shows 300 kPa
